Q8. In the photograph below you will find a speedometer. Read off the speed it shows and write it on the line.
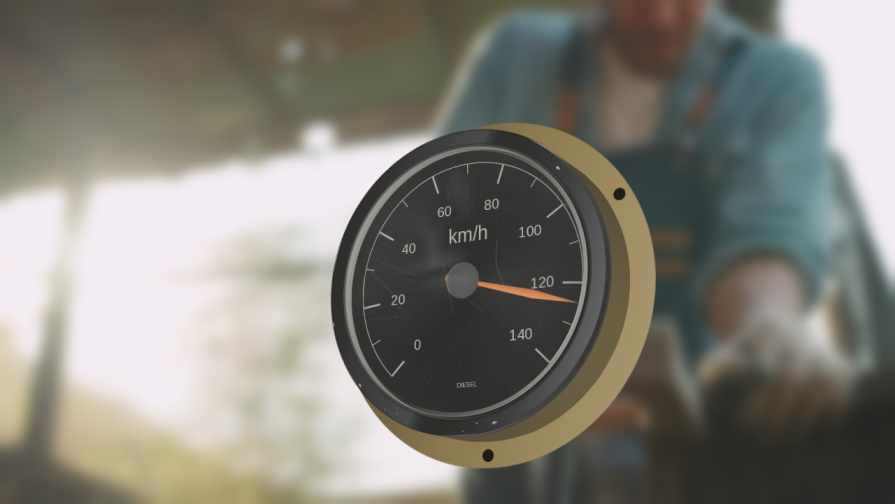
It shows 125 km/h
